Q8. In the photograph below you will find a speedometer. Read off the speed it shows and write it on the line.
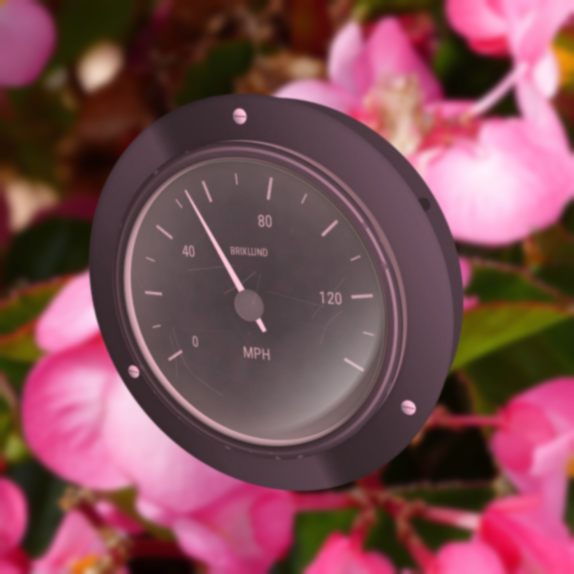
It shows 55 mph
